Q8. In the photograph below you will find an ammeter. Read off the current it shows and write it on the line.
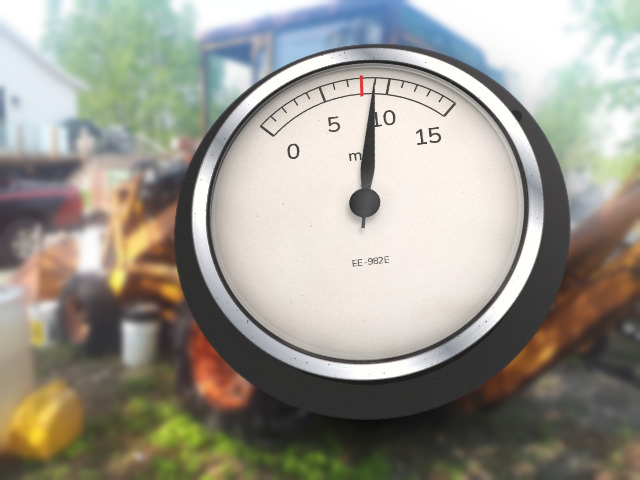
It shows 9 mA
